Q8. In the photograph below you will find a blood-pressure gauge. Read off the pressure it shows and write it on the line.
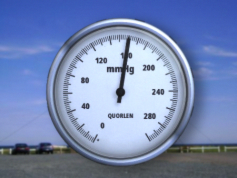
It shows 160 mmHg
